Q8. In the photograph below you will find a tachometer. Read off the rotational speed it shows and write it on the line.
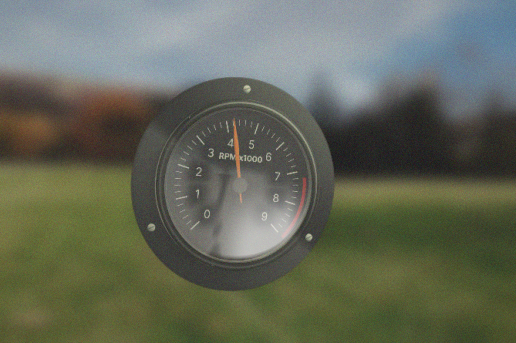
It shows 4200 rpm
